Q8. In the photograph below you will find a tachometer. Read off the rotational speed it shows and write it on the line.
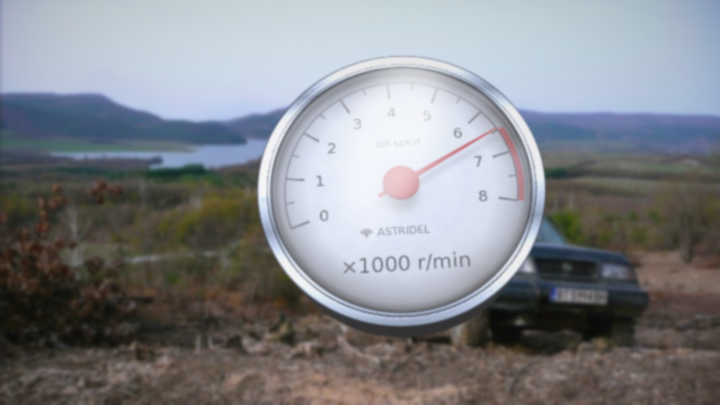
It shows 6500 rpm
